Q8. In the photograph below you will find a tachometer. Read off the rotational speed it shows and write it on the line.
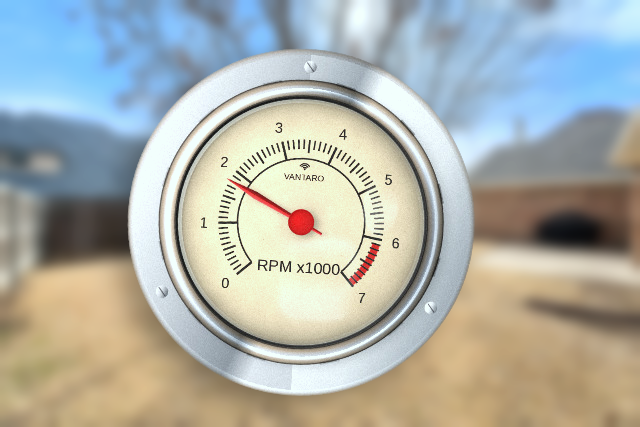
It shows 1800 rpm
